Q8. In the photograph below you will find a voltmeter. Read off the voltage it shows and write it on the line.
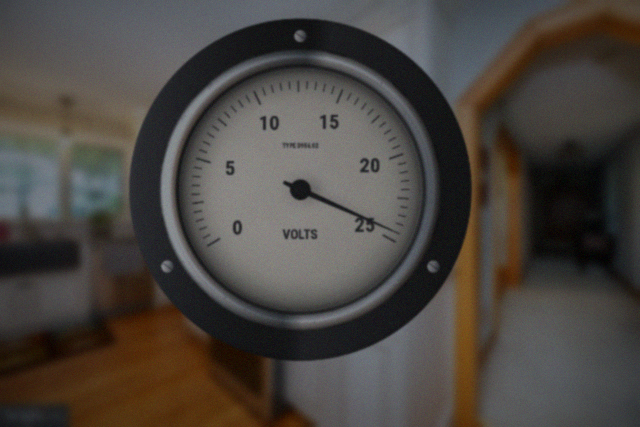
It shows 24.5 V
